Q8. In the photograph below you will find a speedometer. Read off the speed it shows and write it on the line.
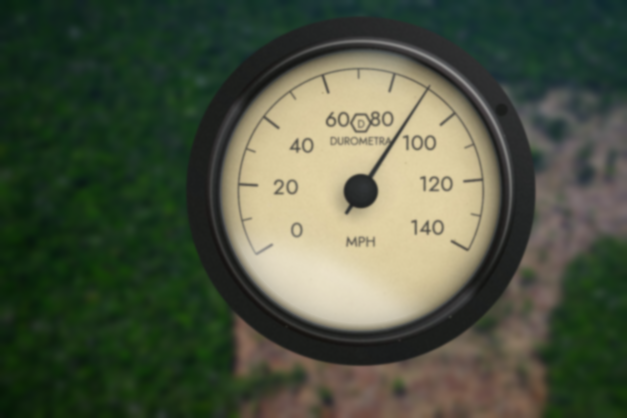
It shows 90 mph
